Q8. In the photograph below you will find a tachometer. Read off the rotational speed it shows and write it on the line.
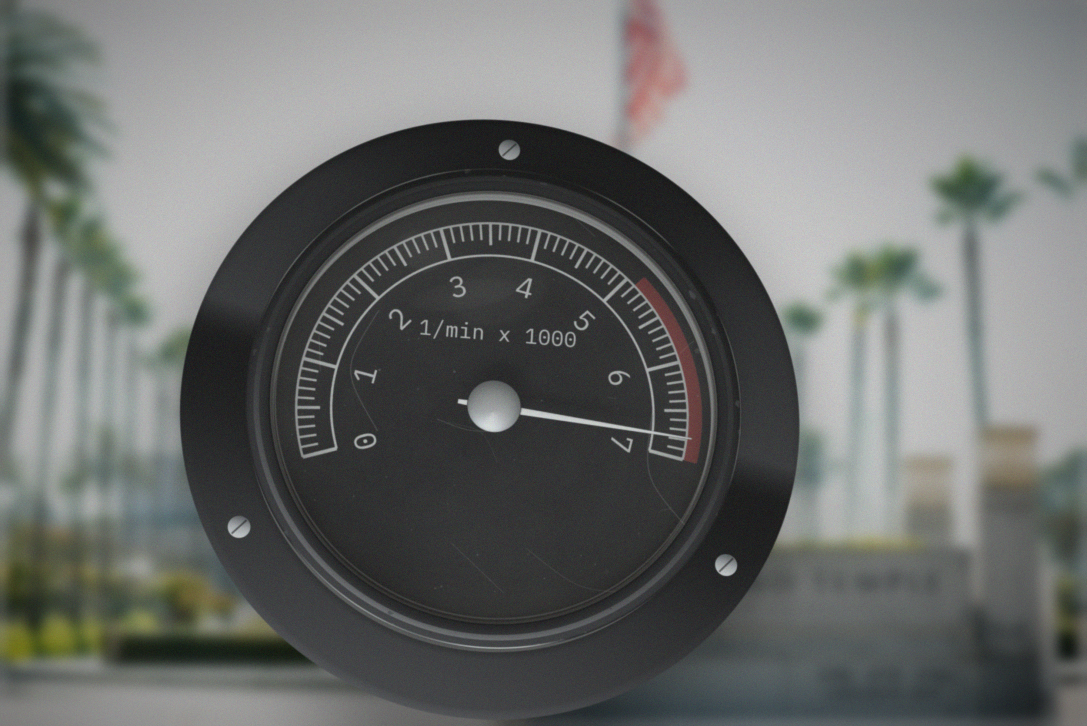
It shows 6800 rpm
